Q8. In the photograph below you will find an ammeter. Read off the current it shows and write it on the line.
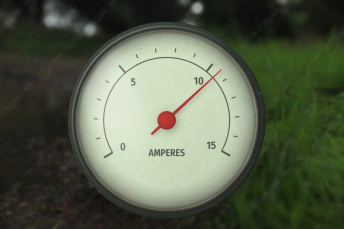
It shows 10.5 A
